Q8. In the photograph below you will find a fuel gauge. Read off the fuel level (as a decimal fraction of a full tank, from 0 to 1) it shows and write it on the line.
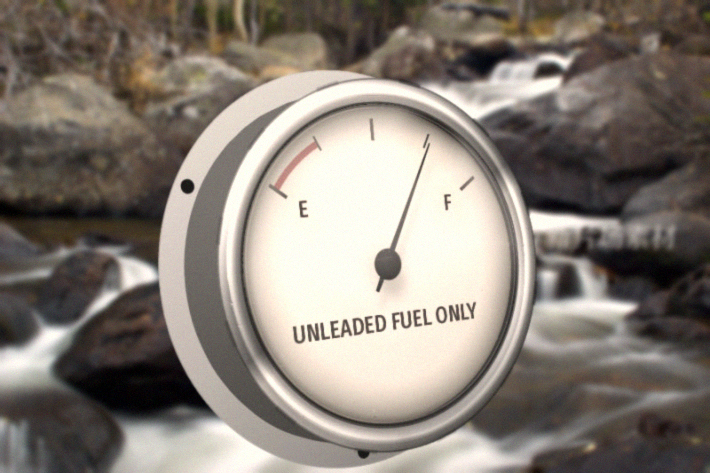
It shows 0.75
